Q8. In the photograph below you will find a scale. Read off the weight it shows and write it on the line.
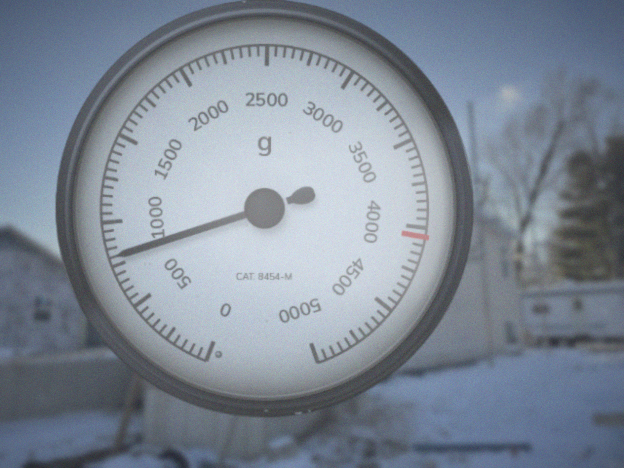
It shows 800 g
